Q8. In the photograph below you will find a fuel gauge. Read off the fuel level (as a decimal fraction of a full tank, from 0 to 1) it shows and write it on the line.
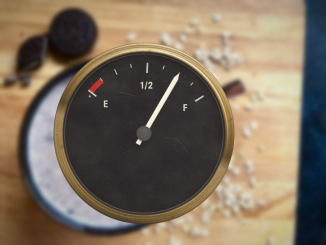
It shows 0.75
